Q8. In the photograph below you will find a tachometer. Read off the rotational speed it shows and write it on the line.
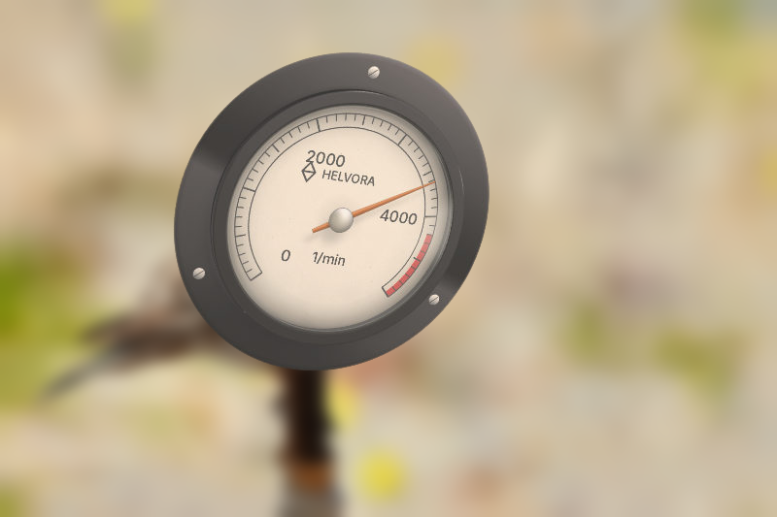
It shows 3600 rpm
